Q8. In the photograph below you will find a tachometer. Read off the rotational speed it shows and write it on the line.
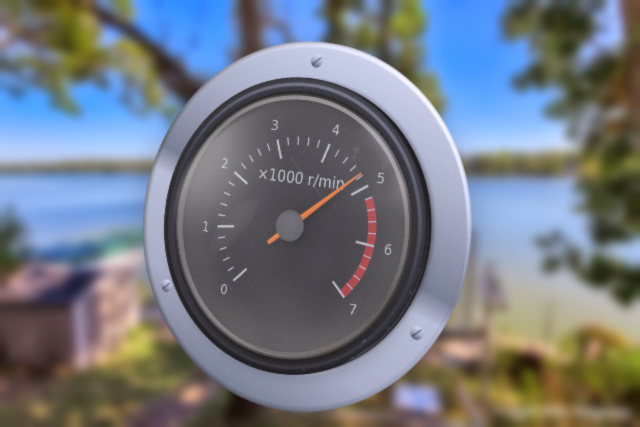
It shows 4800 rpm
